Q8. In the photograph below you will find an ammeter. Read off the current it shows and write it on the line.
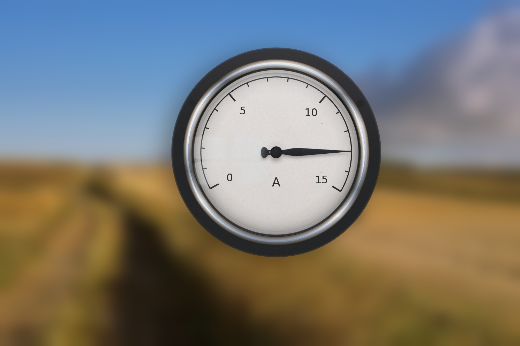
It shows 13 A
